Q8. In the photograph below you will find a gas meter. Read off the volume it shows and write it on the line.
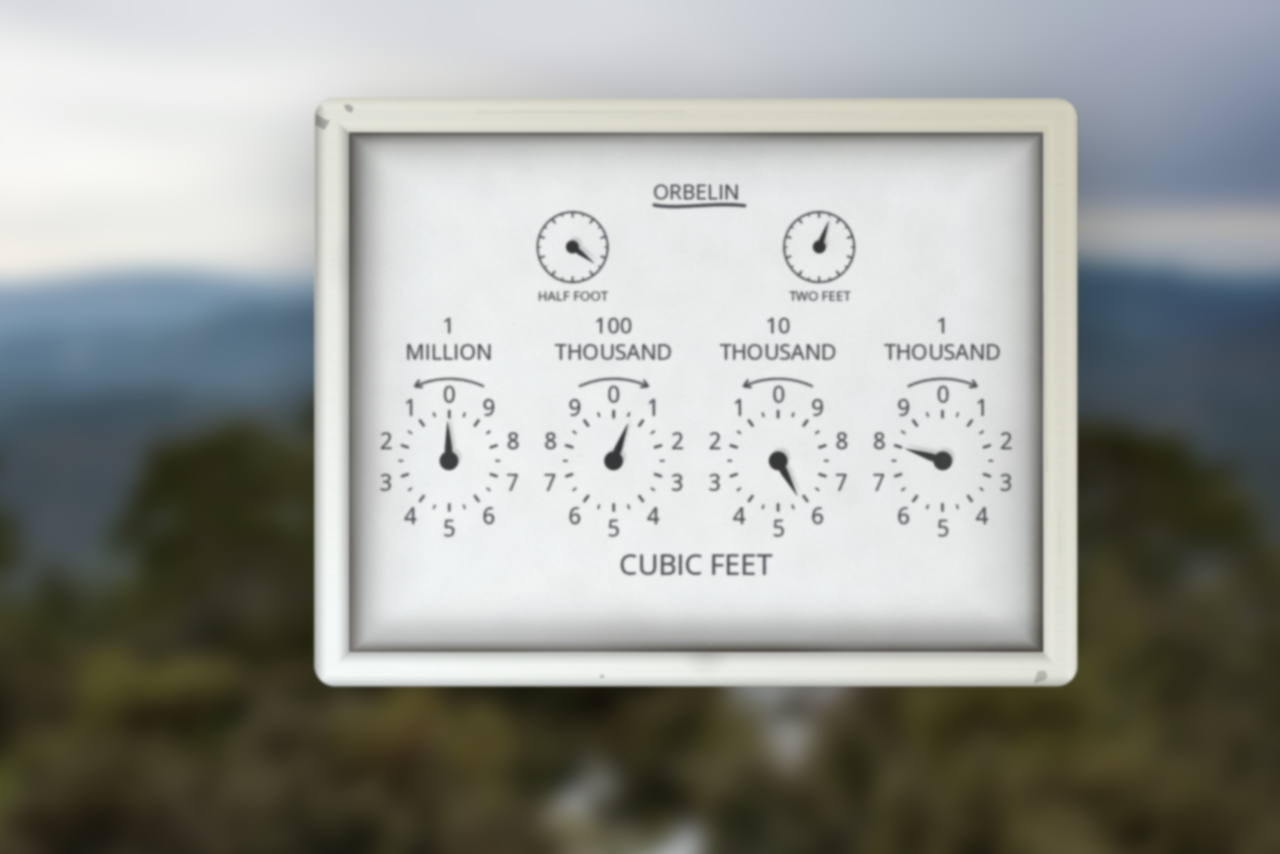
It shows 5800 ft³
